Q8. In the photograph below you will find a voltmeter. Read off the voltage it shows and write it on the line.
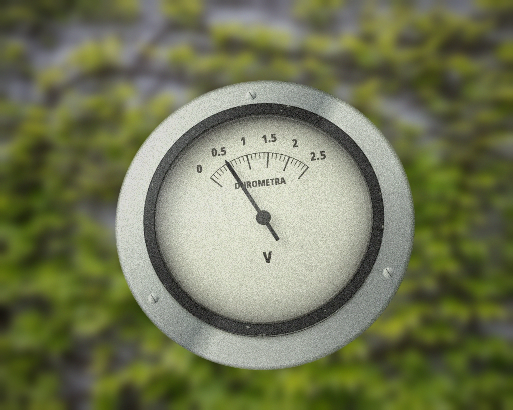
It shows 0.5 V
